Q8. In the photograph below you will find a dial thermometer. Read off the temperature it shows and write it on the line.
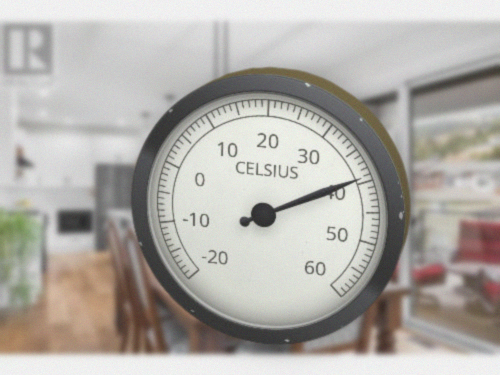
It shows 39 °C
